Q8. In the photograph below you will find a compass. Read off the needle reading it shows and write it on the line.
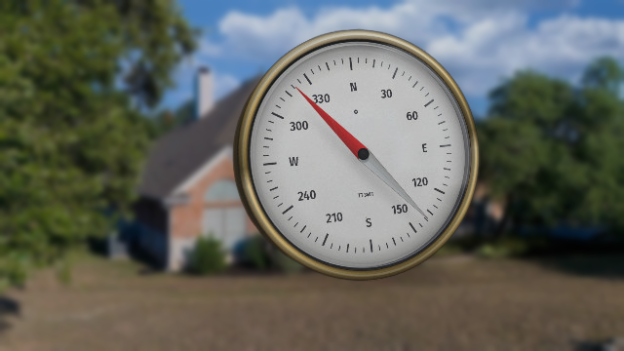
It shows 320 °
